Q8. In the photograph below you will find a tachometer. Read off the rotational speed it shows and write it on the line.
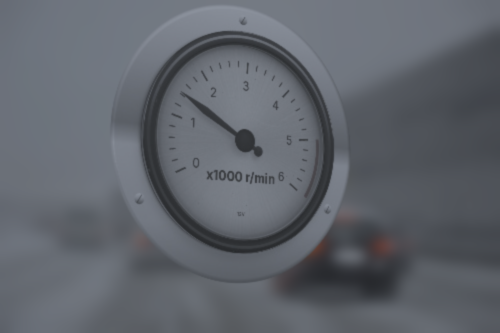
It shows 1400 rpm
